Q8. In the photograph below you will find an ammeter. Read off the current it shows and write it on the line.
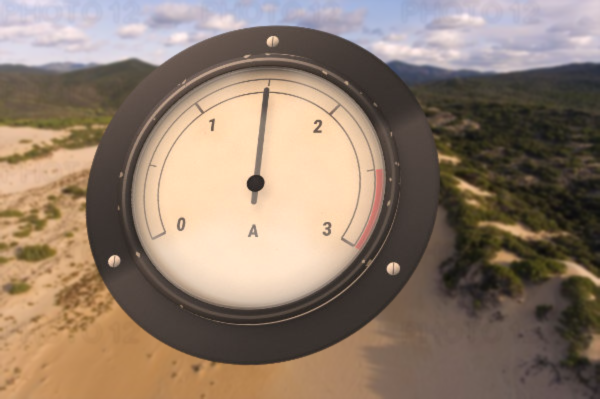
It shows 1.5 A
